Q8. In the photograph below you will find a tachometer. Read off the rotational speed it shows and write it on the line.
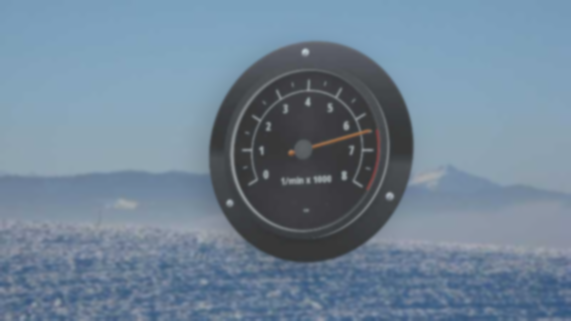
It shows 6500 rpm
